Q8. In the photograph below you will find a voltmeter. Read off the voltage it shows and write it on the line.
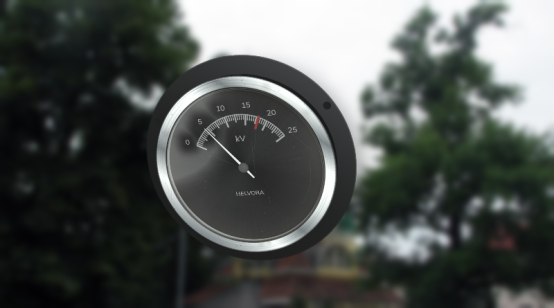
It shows 5 kV
